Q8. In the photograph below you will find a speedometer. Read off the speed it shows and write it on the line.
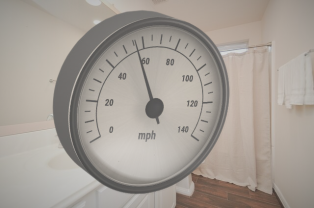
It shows 55 mph
